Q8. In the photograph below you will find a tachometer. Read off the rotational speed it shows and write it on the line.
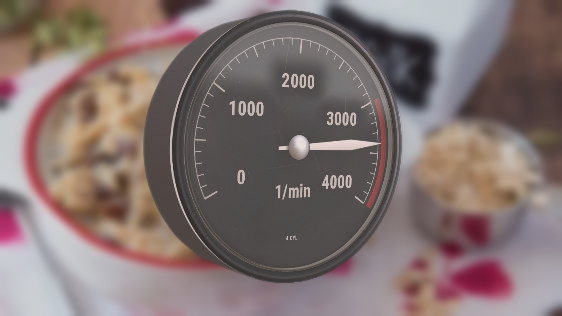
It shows 3400 rpm
